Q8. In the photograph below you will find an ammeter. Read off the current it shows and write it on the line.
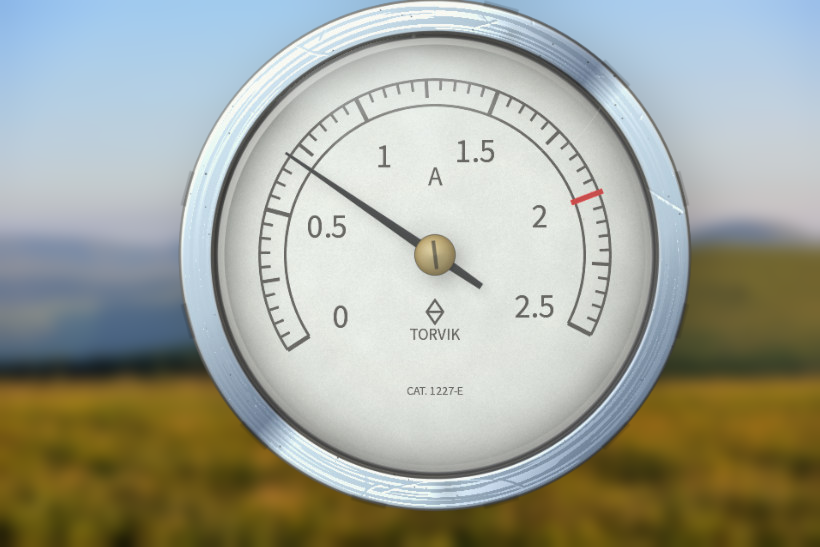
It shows 0.7 A
